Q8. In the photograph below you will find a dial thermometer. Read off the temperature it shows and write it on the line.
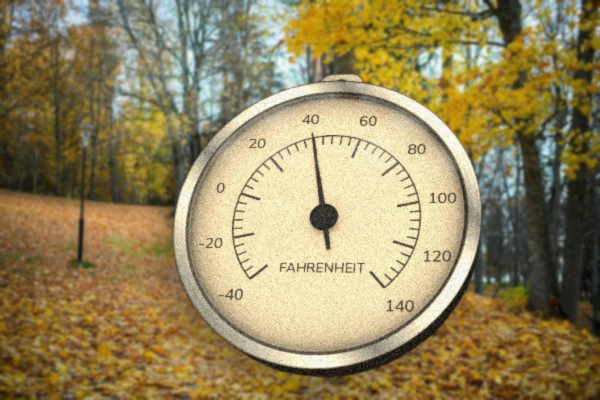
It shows 40 °F
